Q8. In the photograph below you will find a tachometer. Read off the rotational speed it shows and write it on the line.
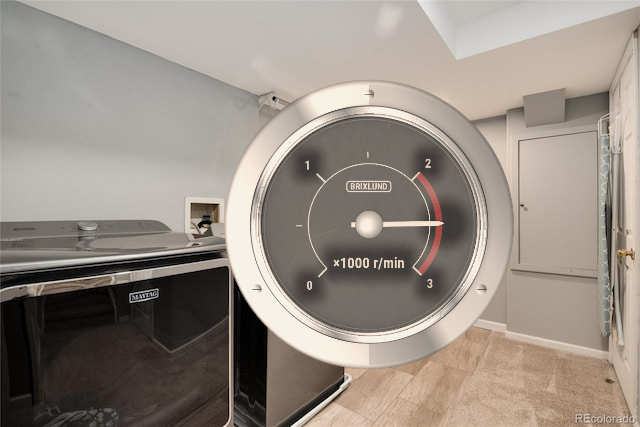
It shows 2500 rpm
